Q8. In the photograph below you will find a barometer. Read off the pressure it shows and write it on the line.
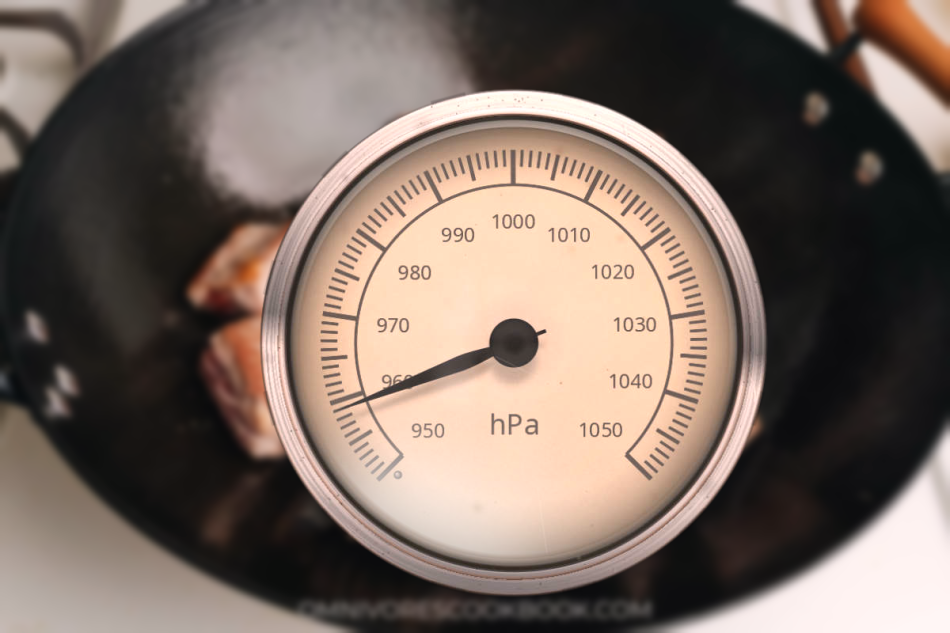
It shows 959 hPa
